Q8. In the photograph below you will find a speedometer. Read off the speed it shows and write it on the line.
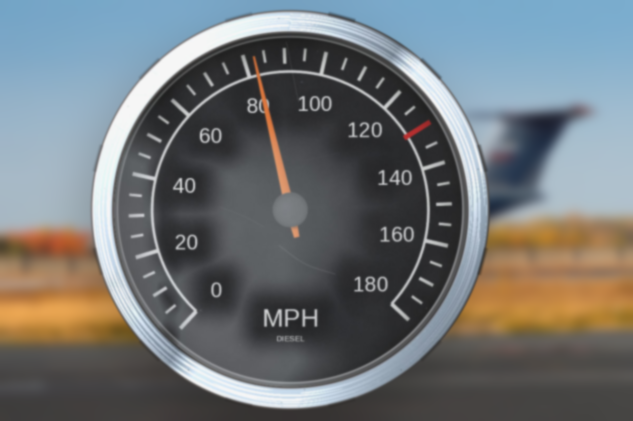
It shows 82.5 mph
